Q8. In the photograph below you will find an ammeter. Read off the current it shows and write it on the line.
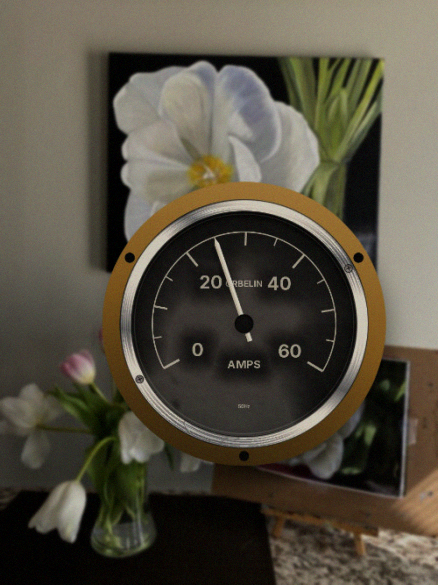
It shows 25 A
